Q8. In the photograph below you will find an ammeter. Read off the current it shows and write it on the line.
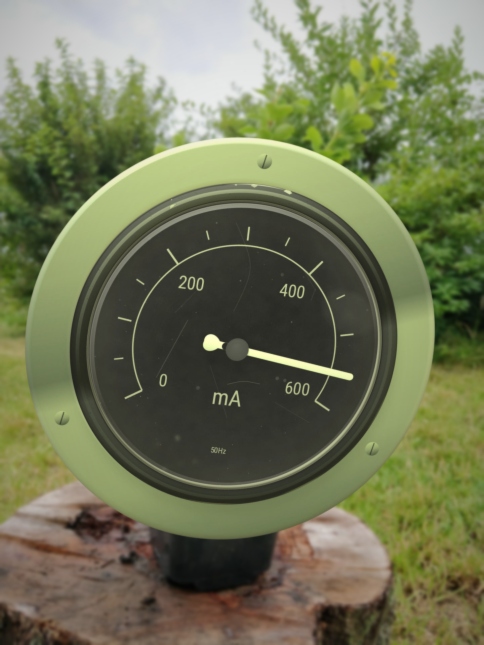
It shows 550 mA
